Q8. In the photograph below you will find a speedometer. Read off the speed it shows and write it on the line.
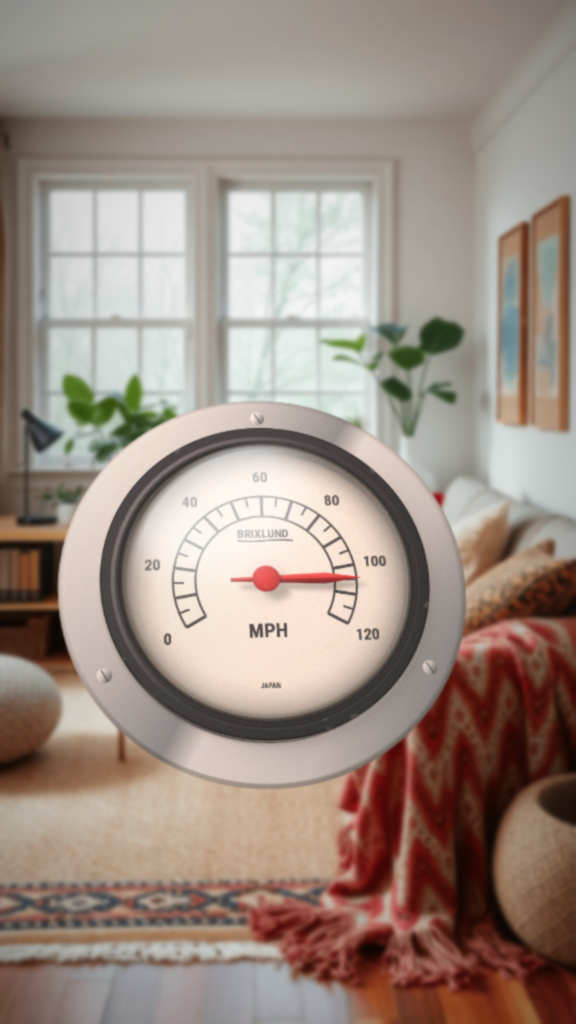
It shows 105 mph
